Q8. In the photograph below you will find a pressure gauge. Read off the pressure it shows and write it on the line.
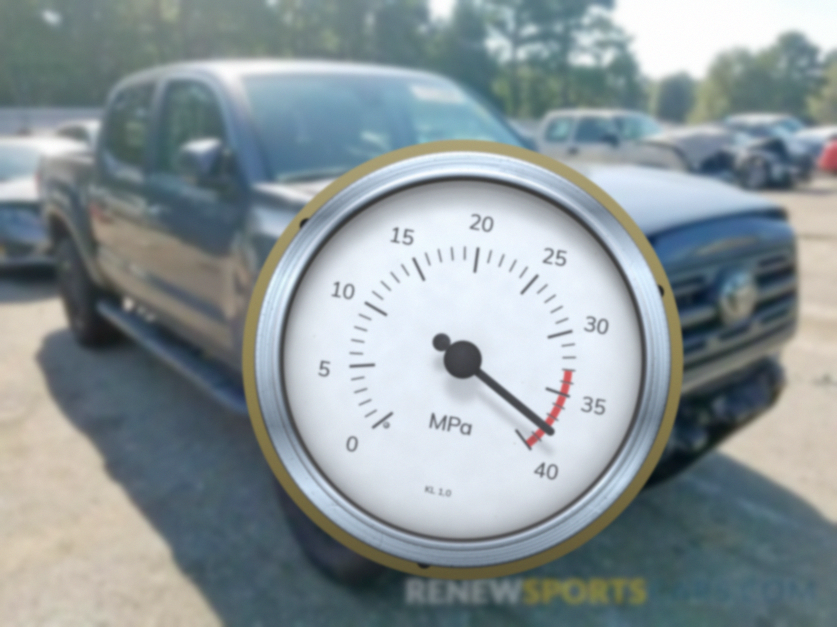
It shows 38 MPa
